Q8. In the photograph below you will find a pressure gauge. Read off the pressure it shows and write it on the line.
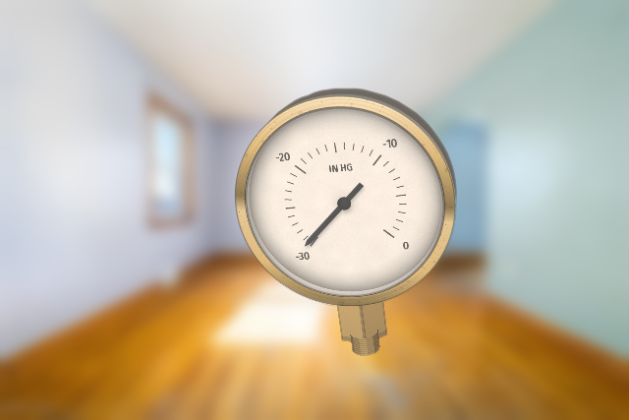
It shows -29.5 inHg
